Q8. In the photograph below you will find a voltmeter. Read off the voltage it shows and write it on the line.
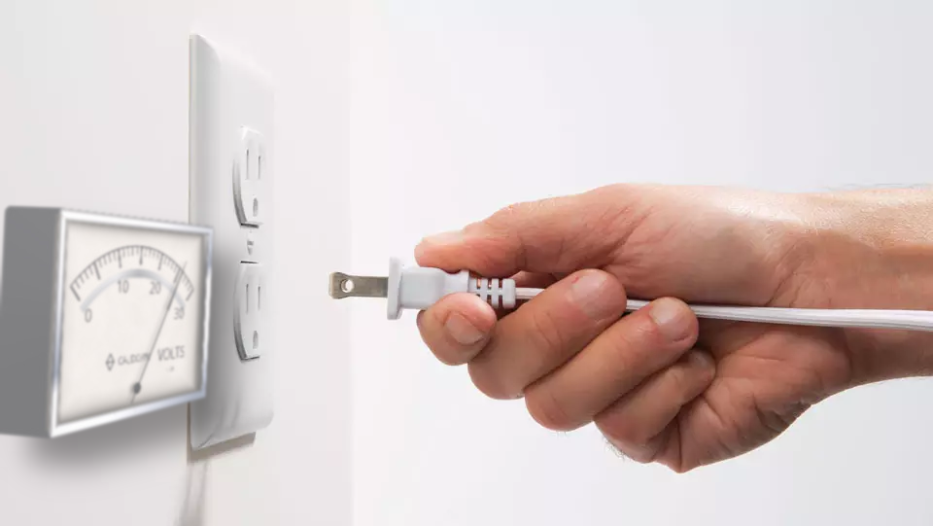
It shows 25 V
